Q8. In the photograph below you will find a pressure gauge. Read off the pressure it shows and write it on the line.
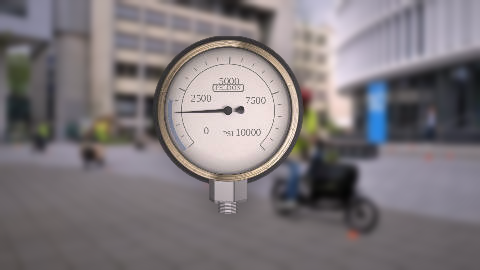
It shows 1500 psi
